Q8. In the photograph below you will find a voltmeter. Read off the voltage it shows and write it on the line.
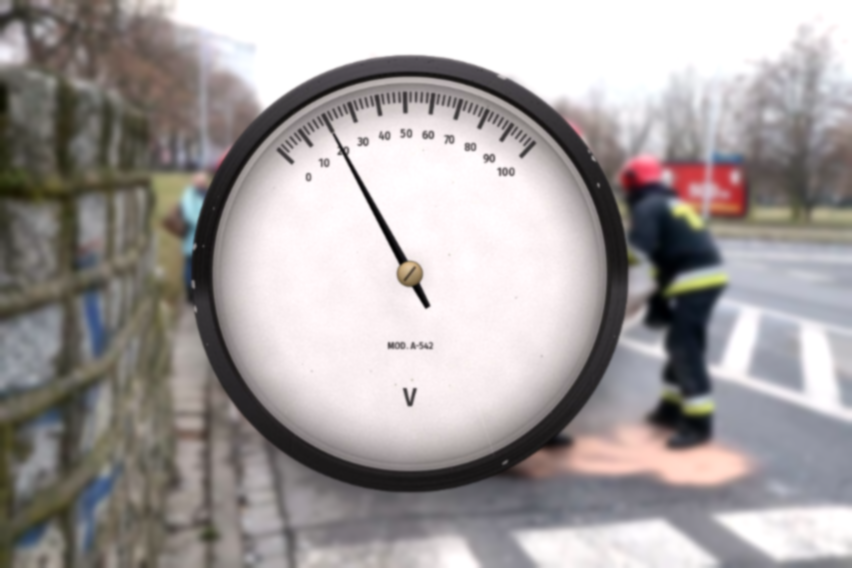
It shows 20 V
